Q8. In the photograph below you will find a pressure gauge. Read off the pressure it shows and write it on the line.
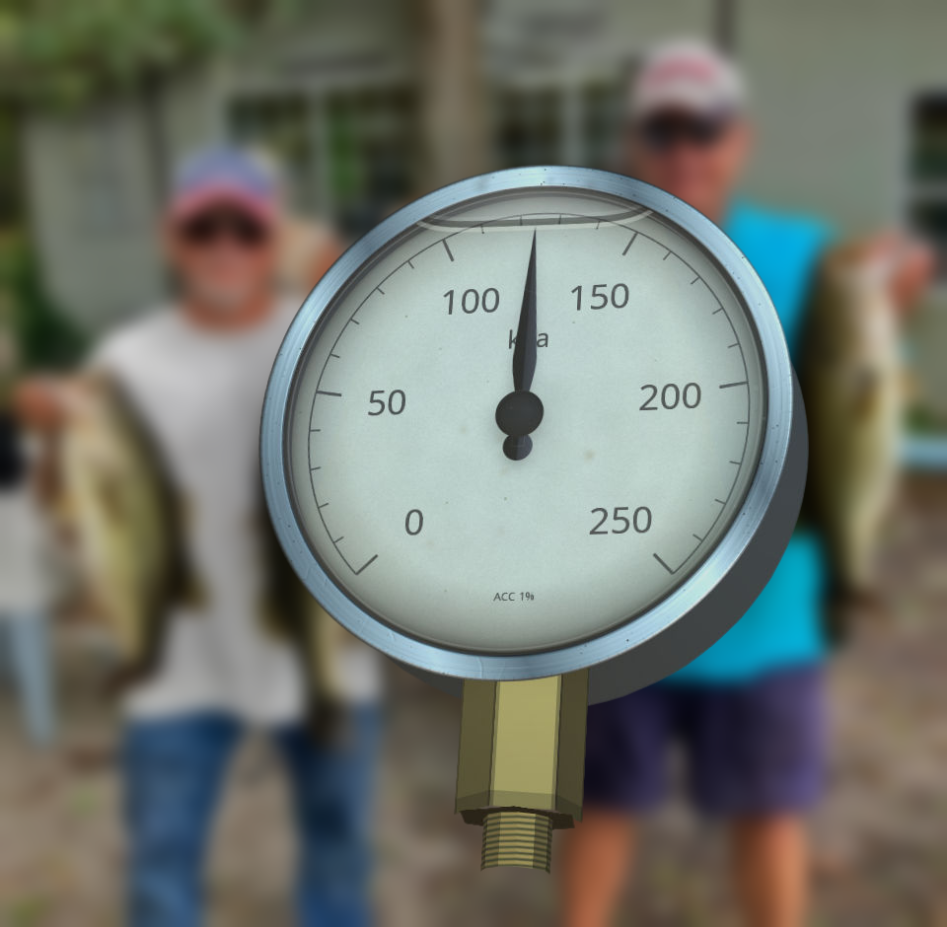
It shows 125 kPa
